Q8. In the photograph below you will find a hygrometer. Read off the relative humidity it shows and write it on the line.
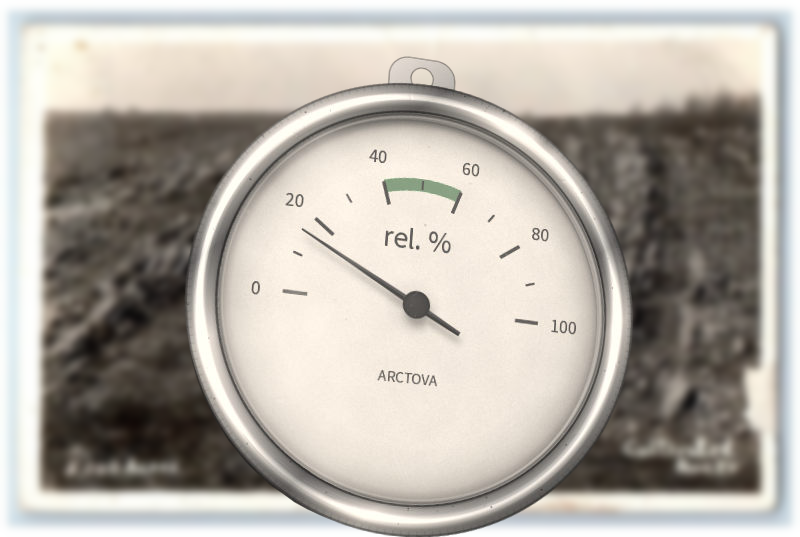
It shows 15 %
